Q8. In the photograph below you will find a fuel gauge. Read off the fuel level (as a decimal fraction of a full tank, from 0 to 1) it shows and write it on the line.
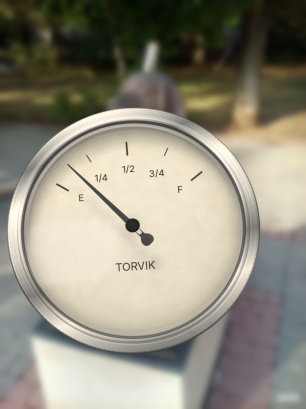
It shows 0.125
